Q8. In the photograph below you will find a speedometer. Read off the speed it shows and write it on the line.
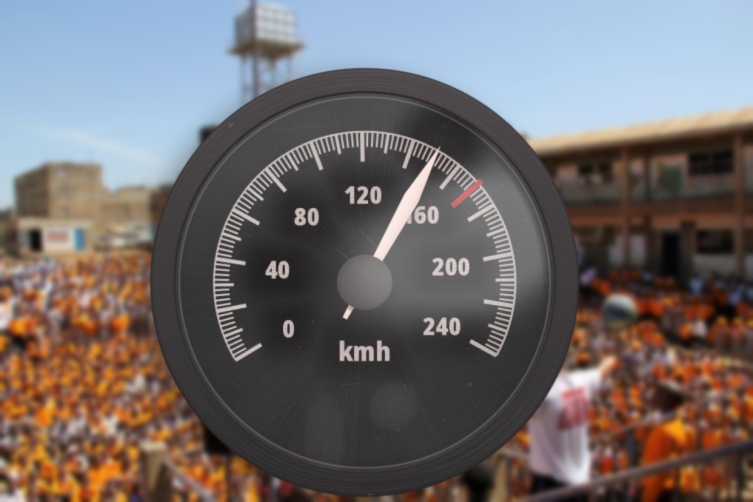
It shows 150 km/h
